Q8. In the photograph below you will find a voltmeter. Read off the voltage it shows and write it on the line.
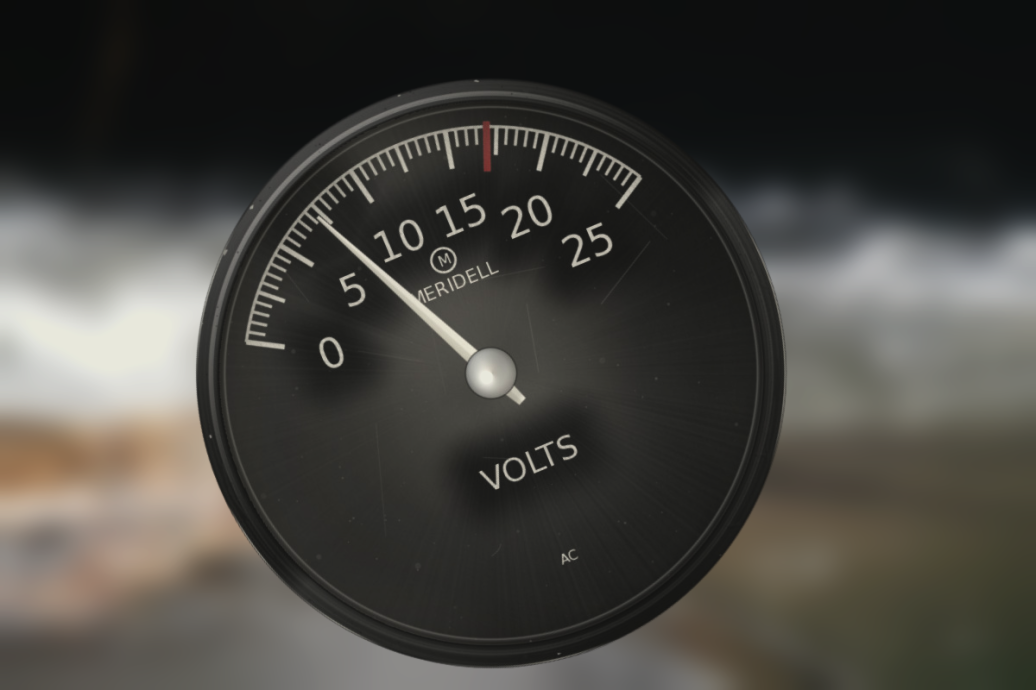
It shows 7.25 V
